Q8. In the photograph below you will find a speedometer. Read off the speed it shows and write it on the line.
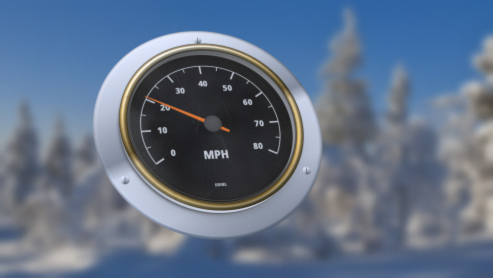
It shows 20 mph
